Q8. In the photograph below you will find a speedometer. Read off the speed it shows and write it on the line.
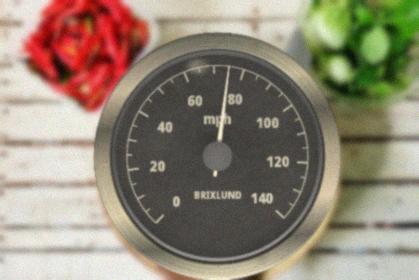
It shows 75 mph
